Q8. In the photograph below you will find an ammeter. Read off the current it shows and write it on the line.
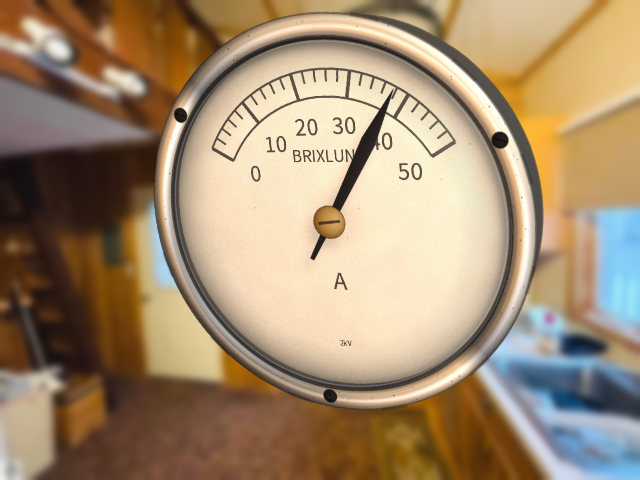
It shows 38 A
